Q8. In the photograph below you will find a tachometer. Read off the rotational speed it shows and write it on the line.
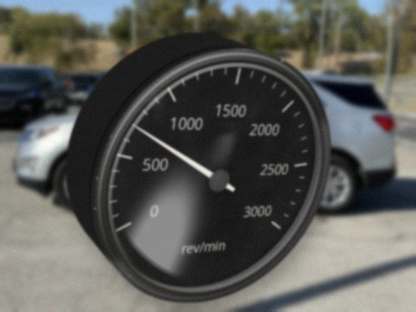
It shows 700 rpm
